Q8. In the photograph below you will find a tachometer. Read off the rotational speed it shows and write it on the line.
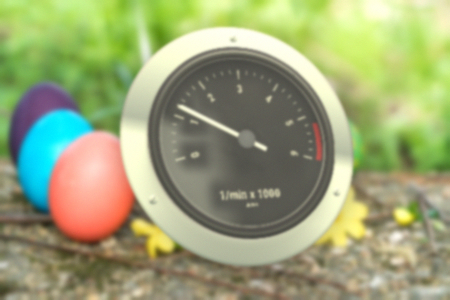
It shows 1200 rpm
